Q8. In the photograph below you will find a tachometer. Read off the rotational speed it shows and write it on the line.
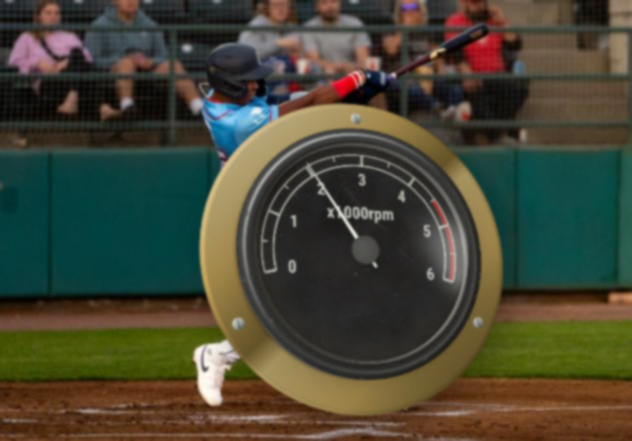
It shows 2000 rpm
